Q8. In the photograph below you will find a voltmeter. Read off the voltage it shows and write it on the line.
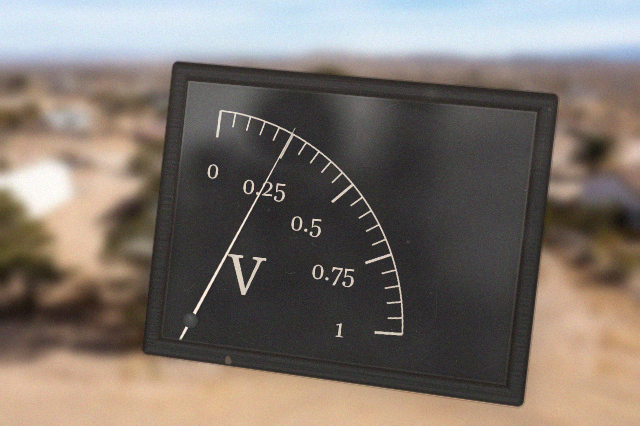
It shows 0.25 V
